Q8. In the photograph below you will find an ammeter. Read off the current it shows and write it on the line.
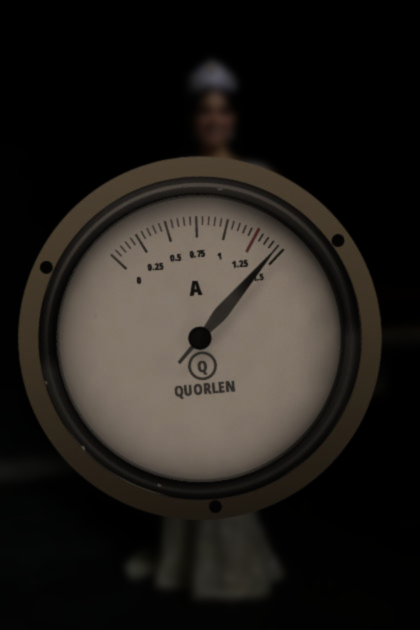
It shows 1.45 A
